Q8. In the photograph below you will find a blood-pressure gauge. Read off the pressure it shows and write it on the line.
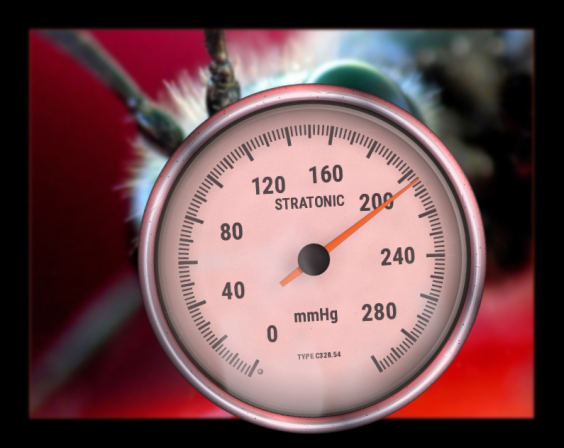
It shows 204 mmHg
